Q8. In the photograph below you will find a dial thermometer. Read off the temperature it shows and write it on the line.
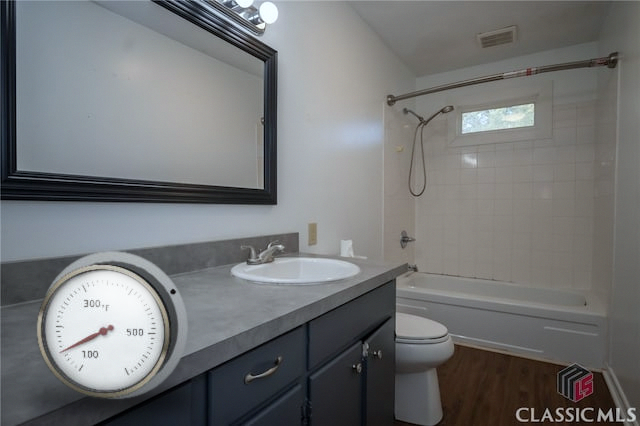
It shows 150 °F
